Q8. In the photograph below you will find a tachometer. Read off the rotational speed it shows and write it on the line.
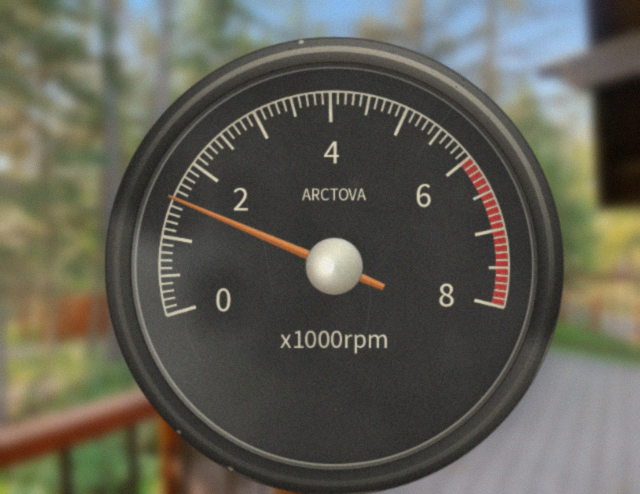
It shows 1500 rpm
